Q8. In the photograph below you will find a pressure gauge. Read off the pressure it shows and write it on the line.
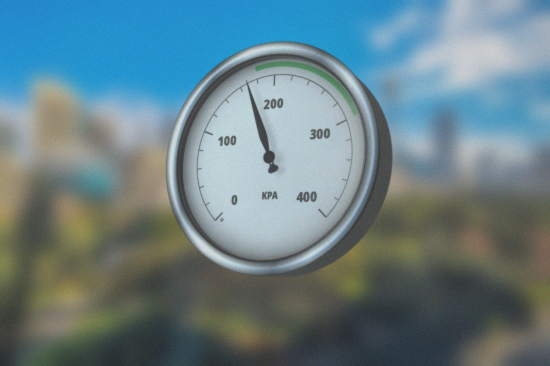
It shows 170 kPa
